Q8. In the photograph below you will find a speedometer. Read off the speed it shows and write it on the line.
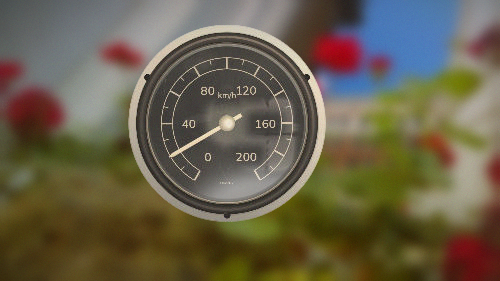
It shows 20 km/h
